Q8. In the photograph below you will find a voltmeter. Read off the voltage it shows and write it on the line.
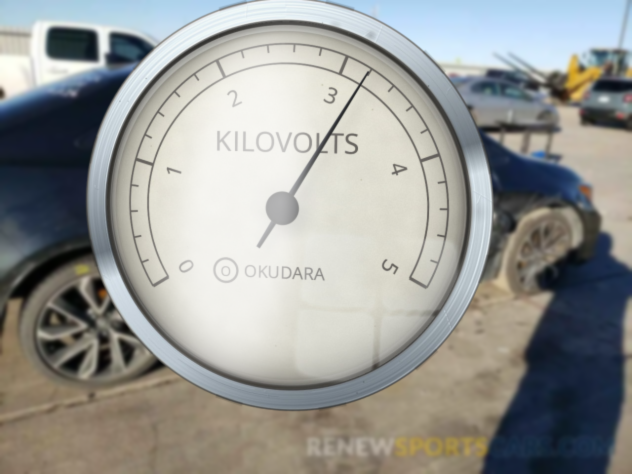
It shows 3.2 kV
